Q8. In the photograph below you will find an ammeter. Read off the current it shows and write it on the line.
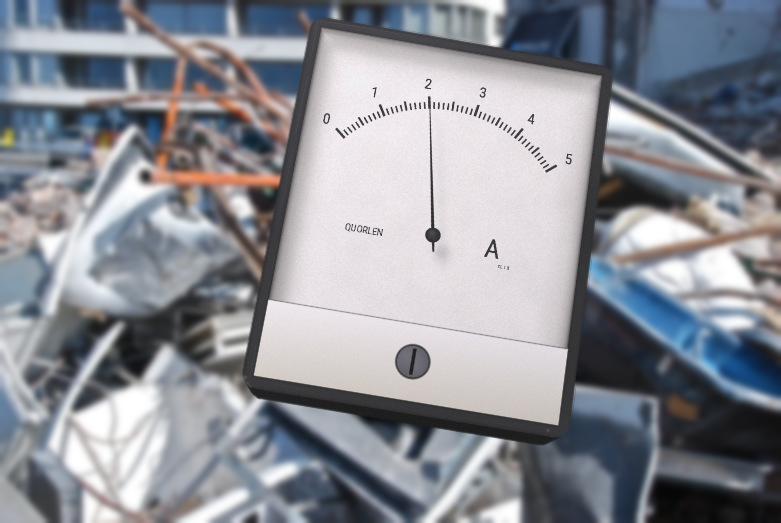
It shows 2 A
